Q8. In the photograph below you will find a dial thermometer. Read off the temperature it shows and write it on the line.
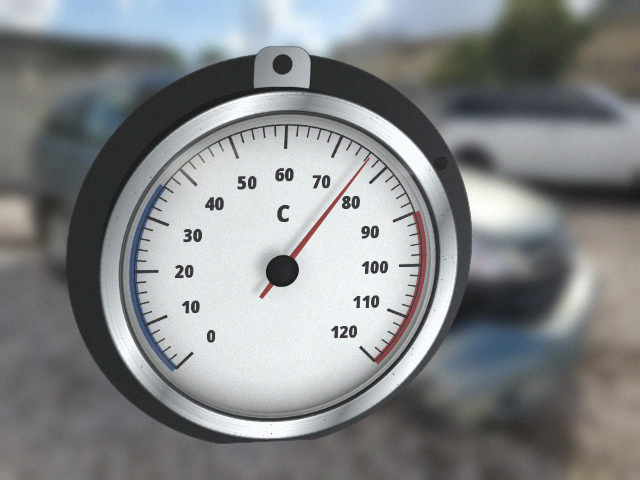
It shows 76 °C
